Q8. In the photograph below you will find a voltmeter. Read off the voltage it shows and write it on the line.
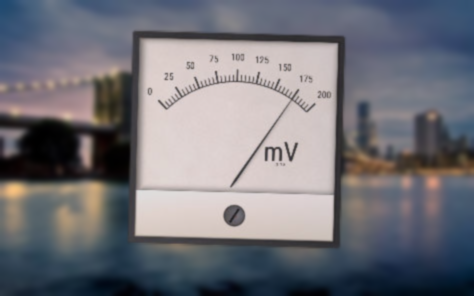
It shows 175 mV
